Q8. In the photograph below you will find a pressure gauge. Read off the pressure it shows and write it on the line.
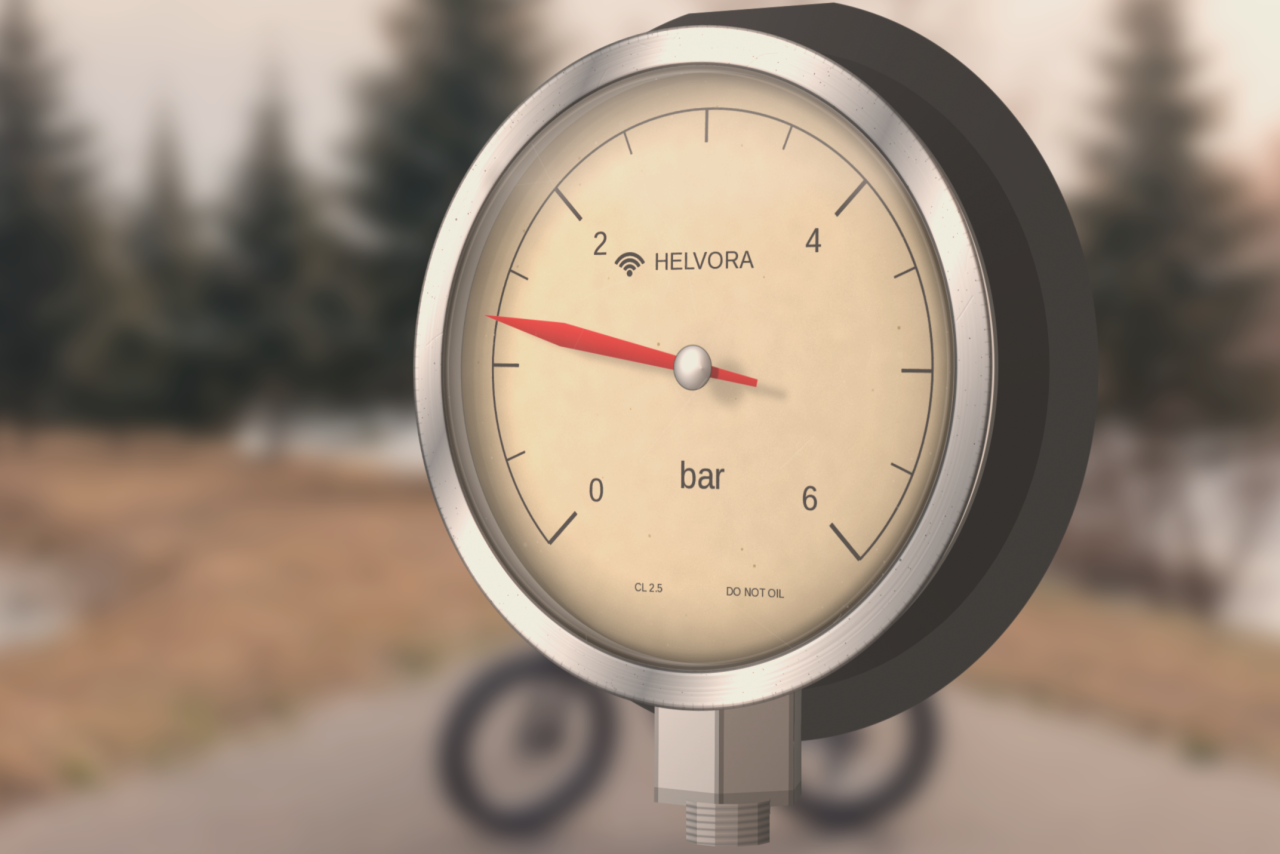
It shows 1.25 bar
